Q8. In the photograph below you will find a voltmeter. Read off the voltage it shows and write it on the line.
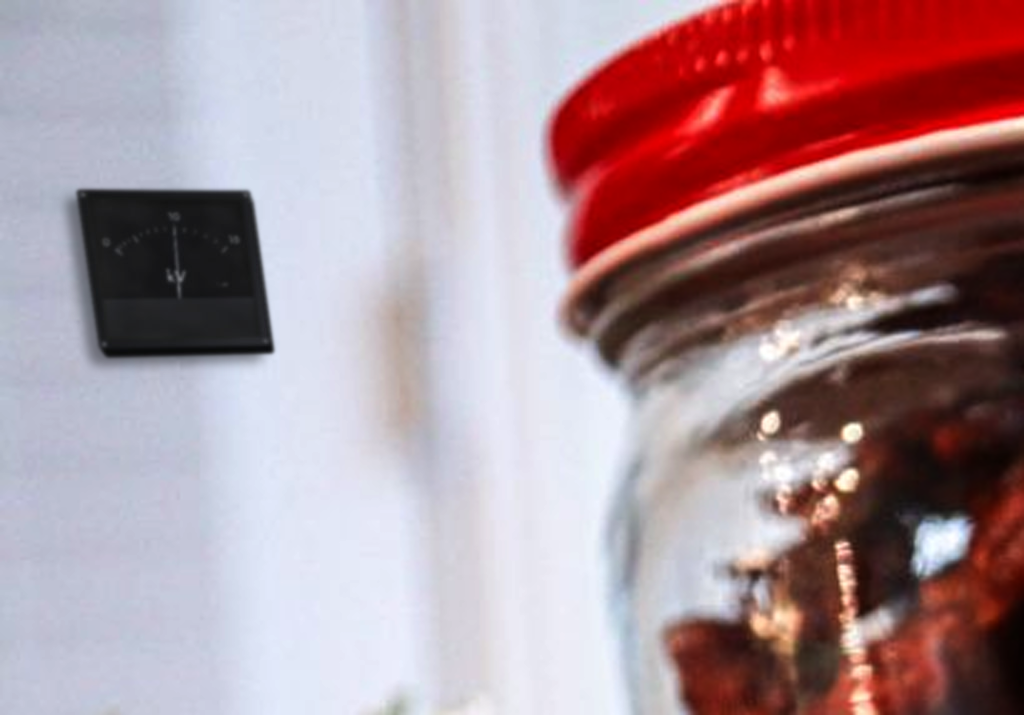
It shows 10 kV
